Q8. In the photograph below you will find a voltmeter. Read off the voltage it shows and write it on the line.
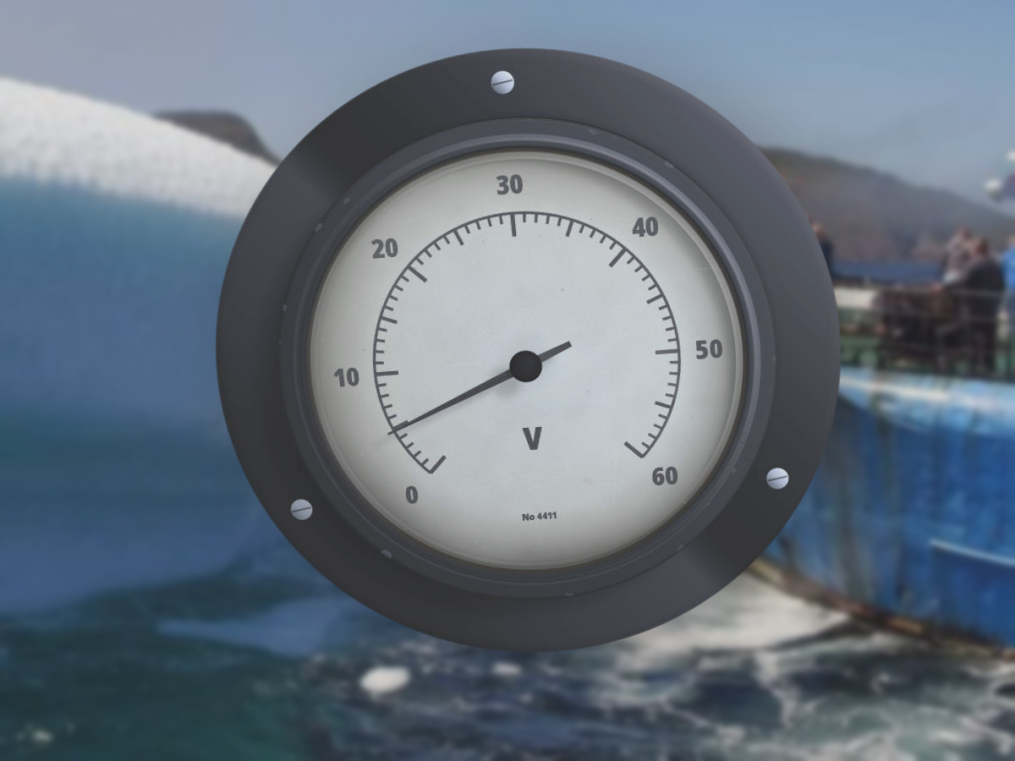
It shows 5 V
